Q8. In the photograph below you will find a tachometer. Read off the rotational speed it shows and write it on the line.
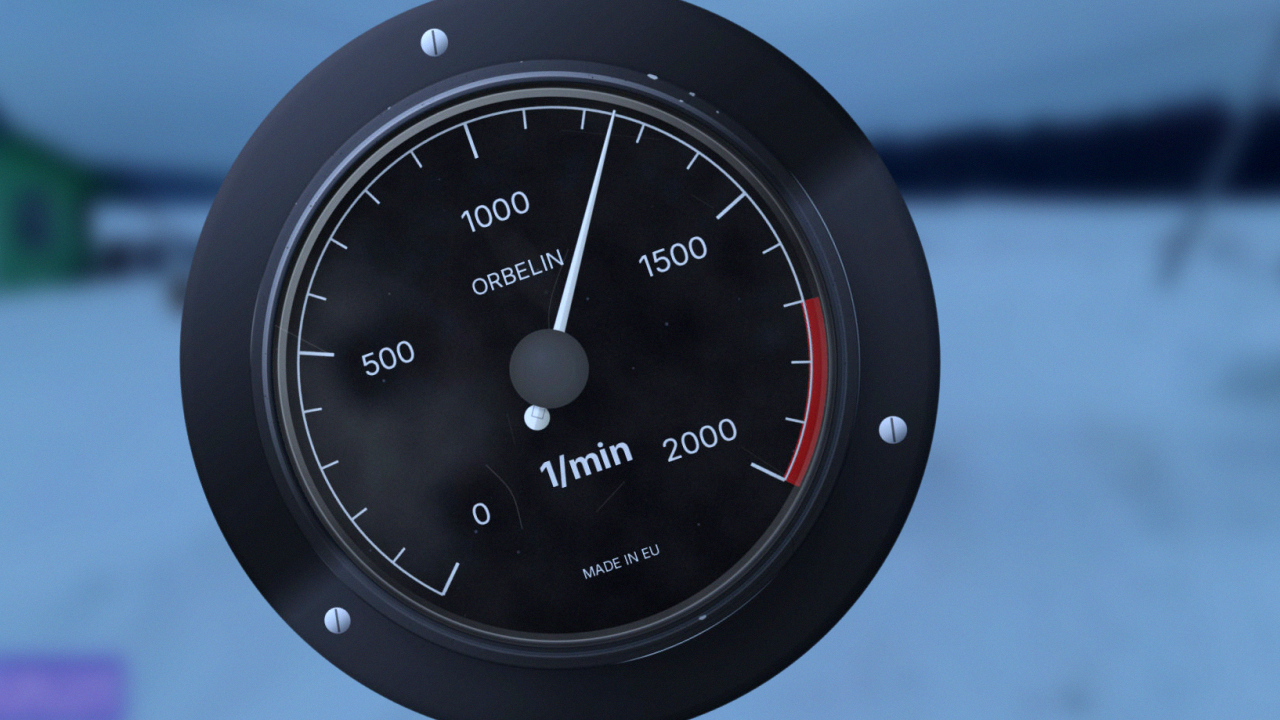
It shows 1250 rpm
